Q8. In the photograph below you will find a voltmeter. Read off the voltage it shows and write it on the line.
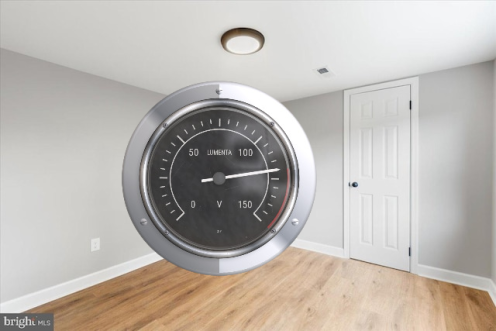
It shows 120 V
